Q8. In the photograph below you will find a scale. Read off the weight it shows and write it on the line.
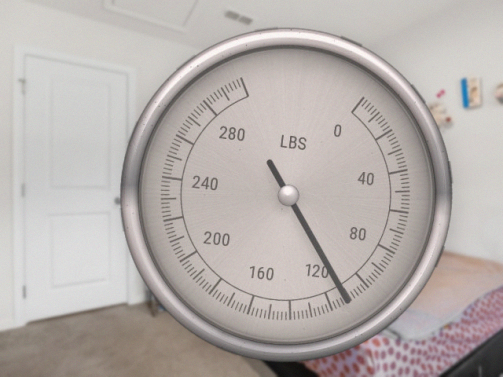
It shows 112 lb
